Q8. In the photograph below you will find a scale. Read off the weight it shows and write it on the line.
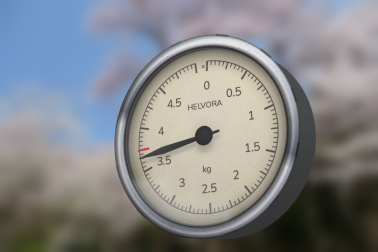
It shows 3.65 kg
